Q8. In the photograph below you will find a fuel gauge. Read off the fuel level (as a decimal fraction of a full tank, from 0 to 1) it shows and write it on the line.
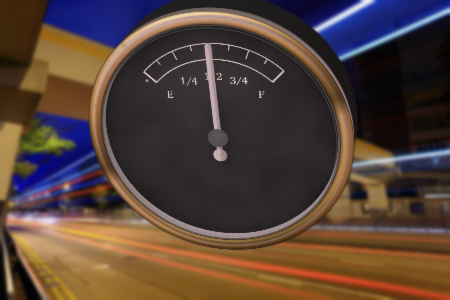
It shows 0.5
